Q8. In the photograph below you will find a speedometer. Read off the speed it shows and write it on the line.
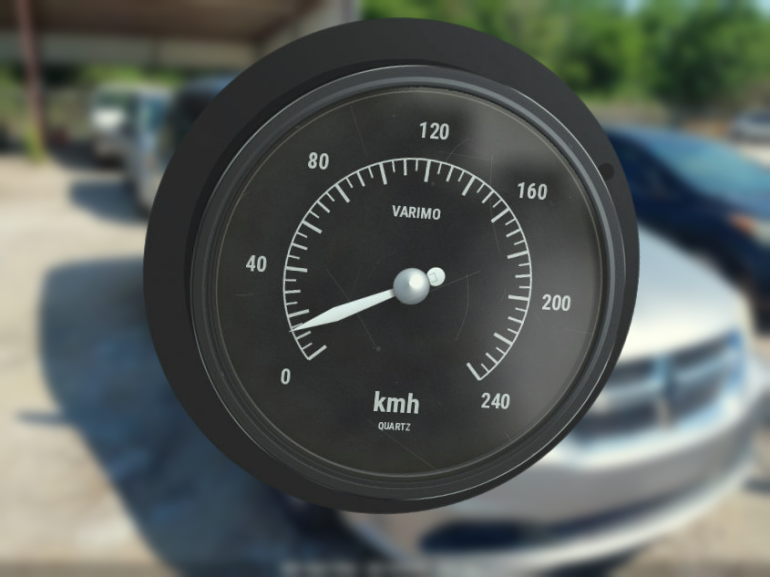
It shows 15 km/h
